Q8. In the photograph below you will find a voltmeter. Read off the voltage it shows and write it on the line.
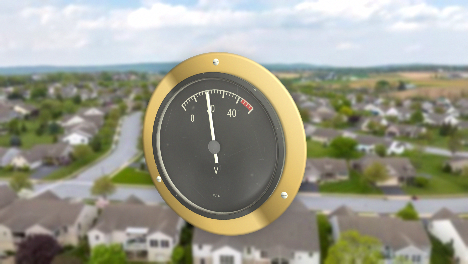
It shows 20 V
